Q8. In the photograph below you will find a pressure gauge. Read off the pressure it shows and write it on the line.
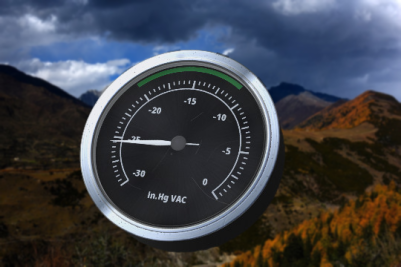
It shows -25.5 inHg
